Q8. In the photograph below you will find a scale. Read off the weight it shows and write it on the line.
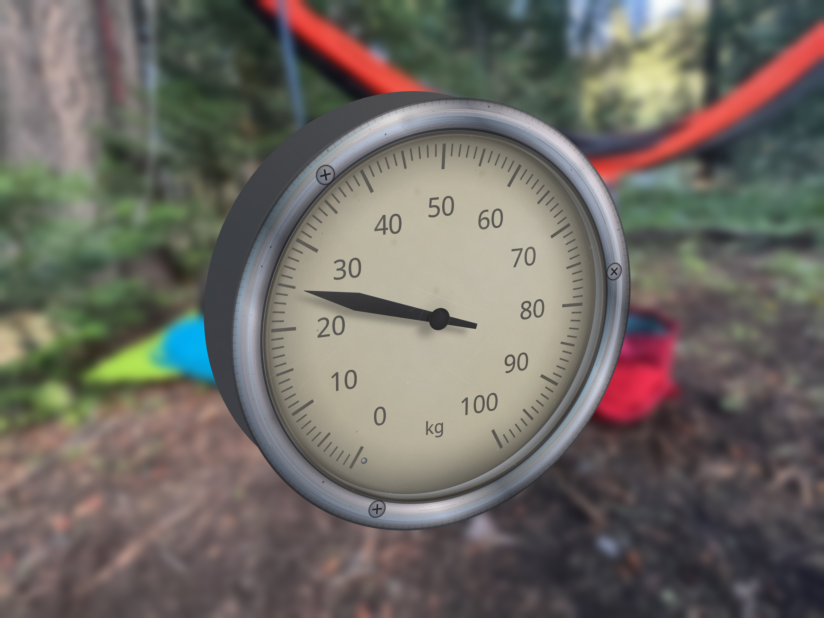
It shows 25 kg
